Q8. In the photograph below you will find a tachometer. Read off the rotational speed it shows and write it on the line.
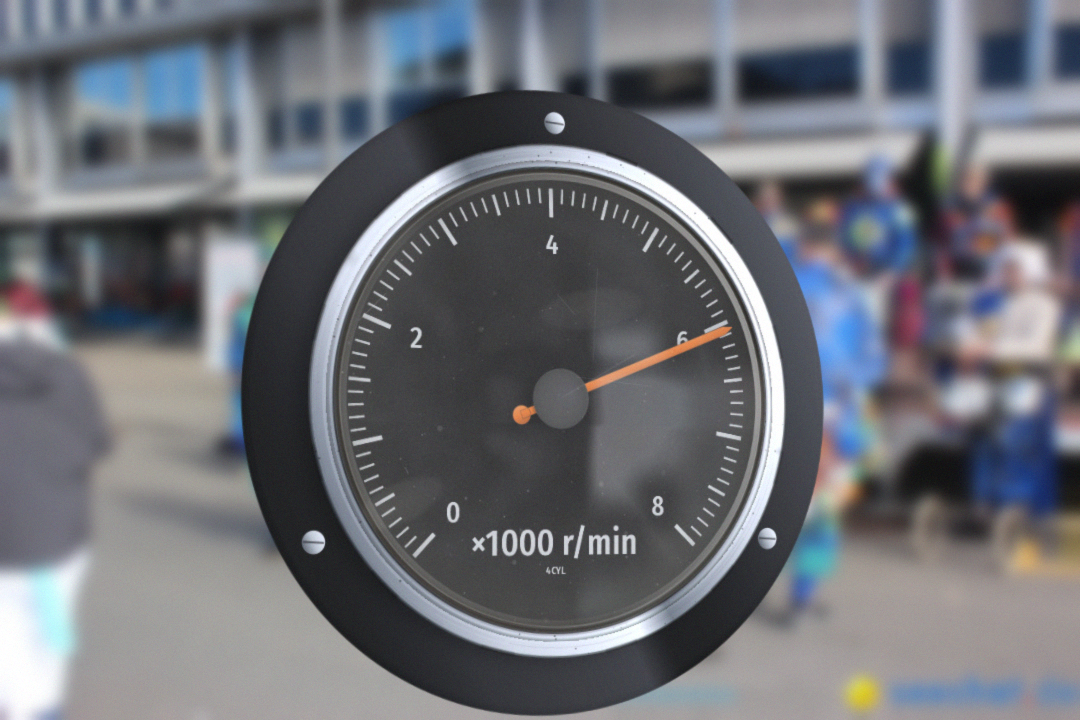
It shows 6050 rpm
